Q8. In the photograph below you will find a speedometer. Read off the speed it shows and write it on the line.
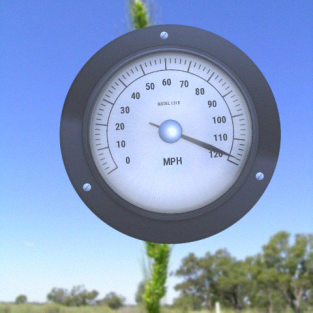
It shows 118 mph
